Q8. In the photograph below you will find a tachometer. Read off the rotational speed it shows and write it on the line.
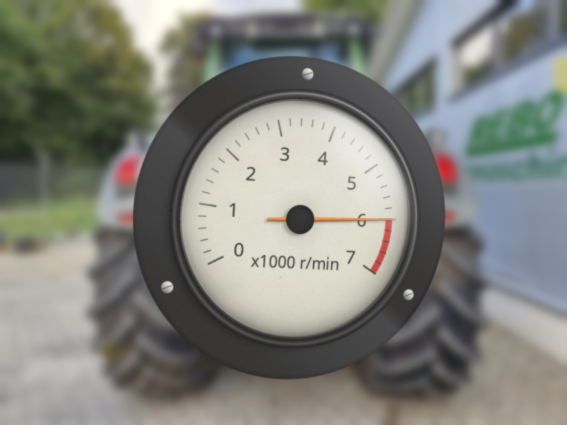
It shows 6000 rpm
